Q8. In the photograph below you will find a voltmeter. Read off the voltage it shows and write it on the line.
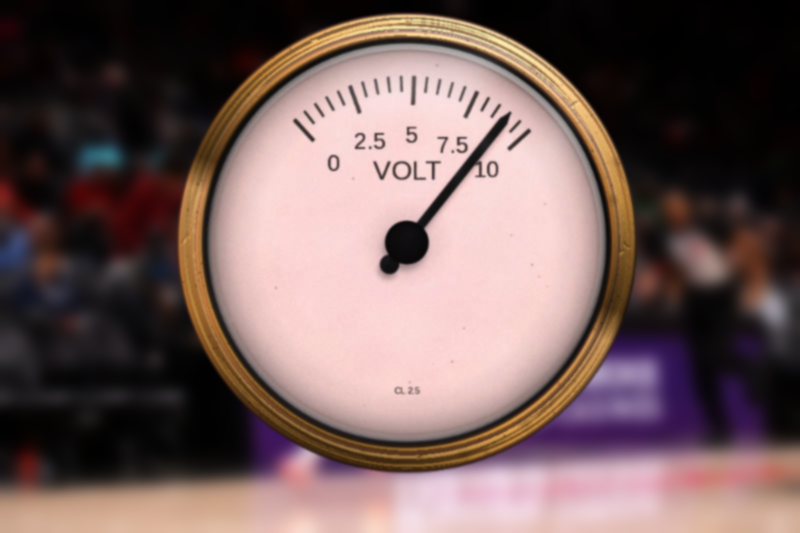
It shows 9 V
